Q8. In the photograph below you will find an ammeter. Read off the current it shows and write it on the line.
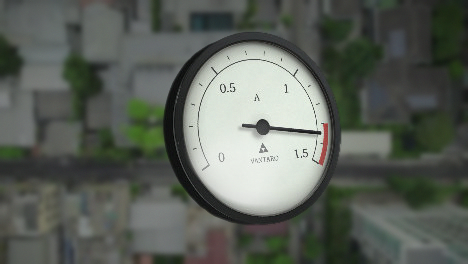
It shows 1.35 A
